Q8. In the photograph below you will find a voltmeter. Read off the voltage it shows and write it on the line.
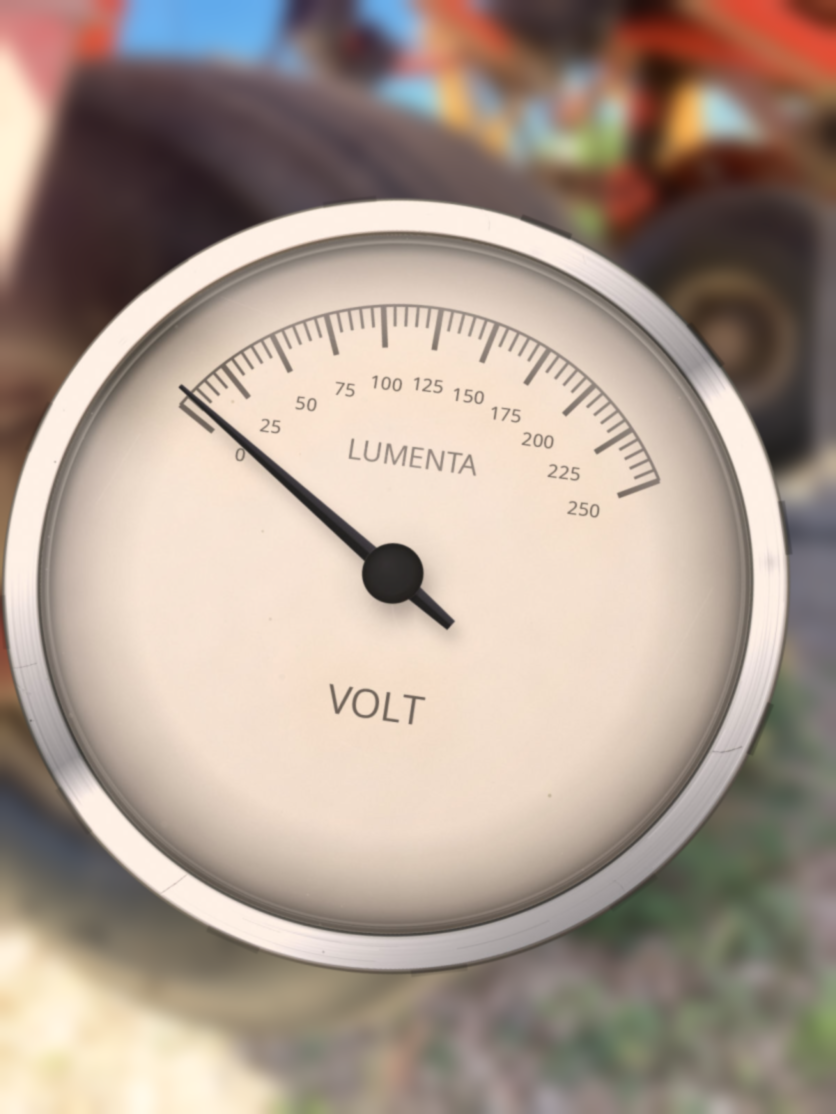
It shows 5 V
